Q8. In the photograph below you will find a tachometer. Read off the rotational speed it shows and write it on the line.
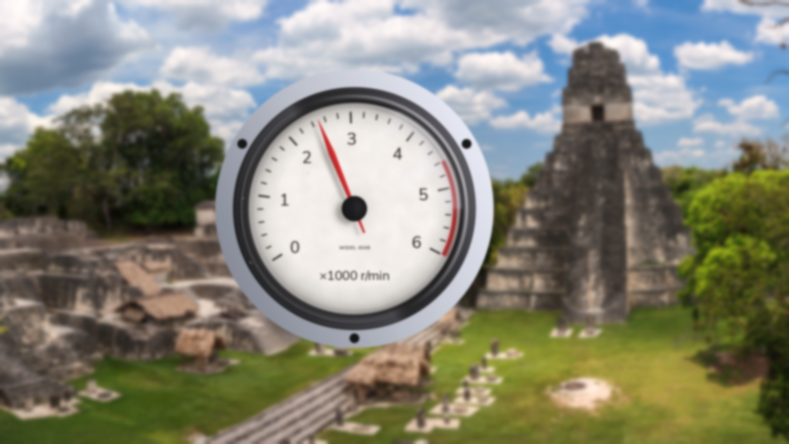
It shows 2500 rpm
